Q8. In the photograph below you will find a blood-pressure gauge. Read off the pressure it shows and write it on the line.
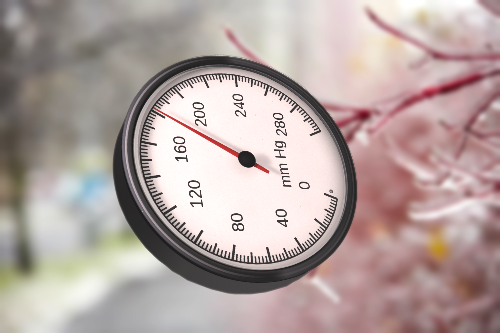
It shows 180 mmHg
